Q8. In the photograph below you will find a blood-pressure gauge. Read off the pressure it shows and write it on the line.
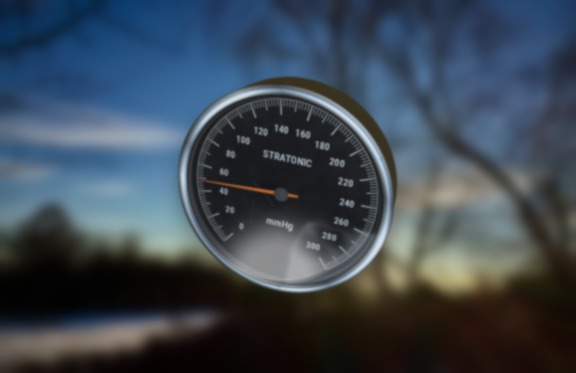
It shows 50 mmHg
